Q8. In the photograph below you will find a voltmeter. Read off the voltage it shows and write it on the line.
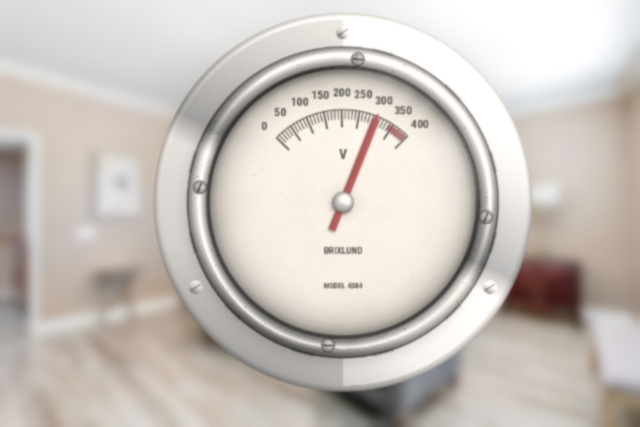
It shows 300 V
